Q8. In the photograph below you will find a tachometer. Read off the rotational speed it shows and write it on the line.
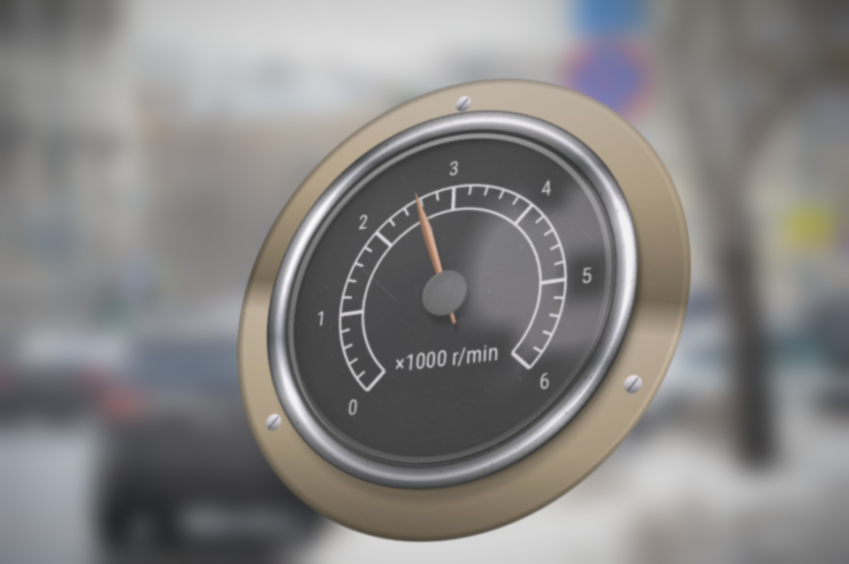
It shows 2600 rpm
